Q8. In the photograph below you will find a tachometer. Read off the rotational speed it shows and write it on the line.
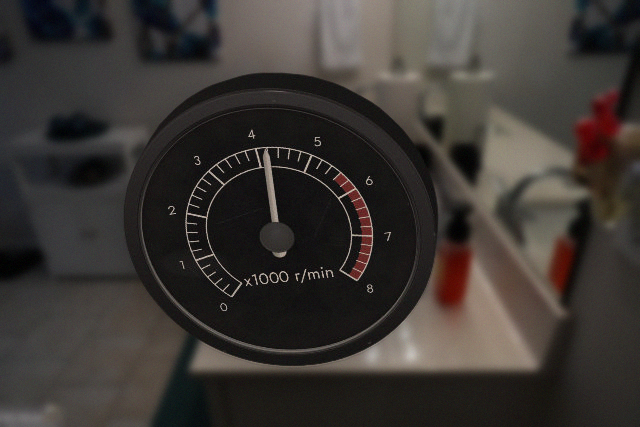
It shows 4200 rpm
